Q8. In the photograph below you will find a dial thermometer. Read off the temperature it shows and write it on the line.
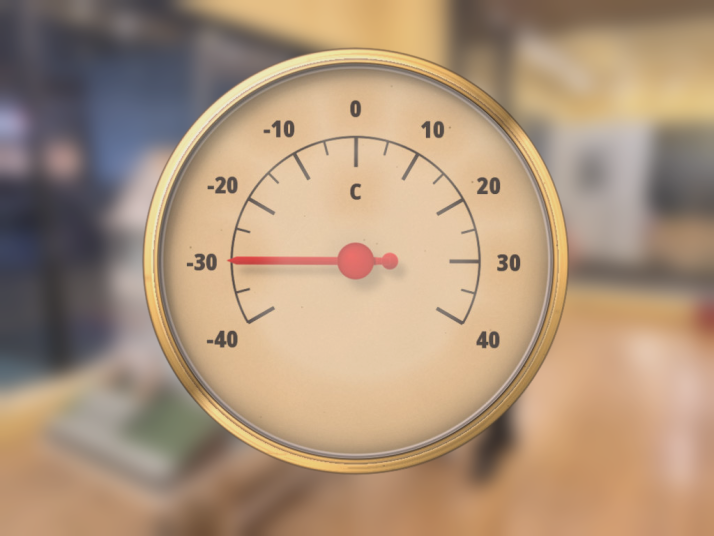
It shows -30 °C
